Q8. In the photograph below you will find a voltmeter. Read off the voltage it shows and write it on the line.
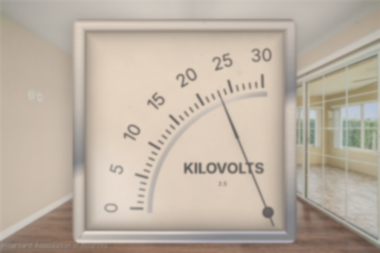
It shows 23 kV
